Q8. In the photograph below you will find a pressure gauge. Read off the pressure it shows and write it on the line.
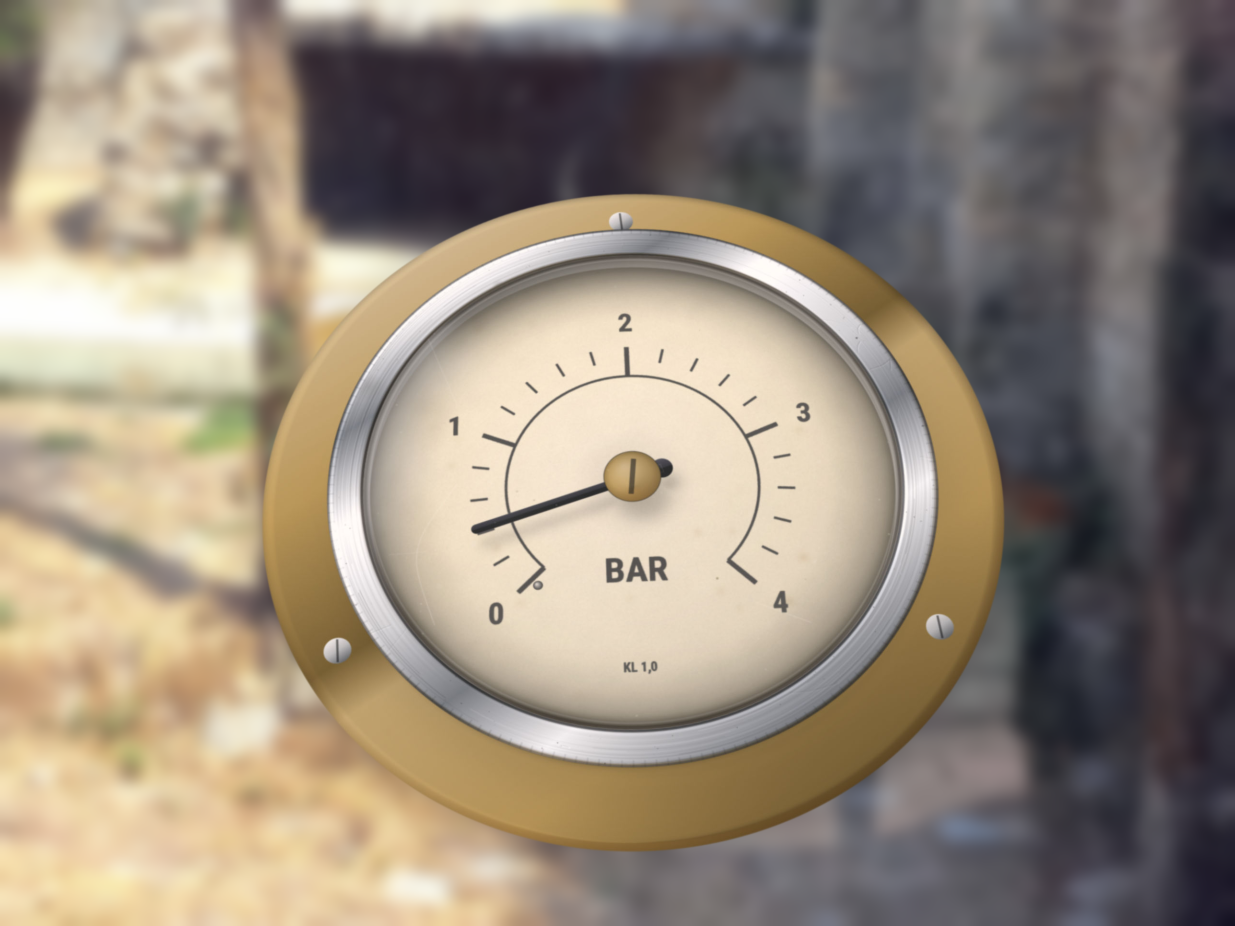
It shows 0.4 bar
